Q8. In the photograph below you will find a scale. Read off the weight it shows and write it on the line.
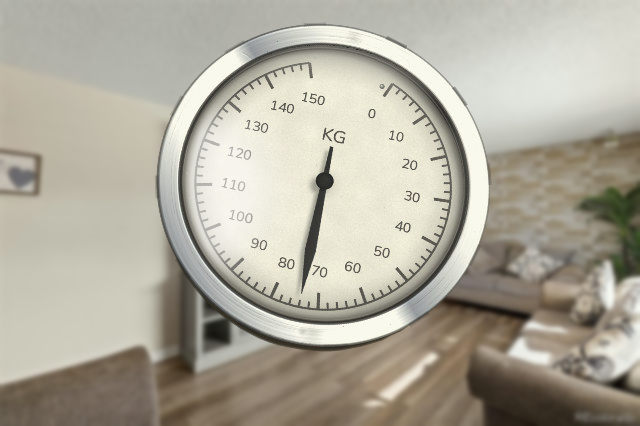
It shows 74 kg
